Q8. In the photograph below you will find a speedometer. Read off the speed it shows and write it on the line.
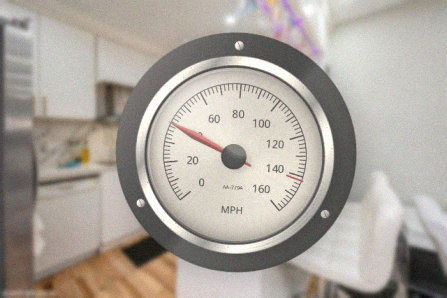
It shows 40 mph
